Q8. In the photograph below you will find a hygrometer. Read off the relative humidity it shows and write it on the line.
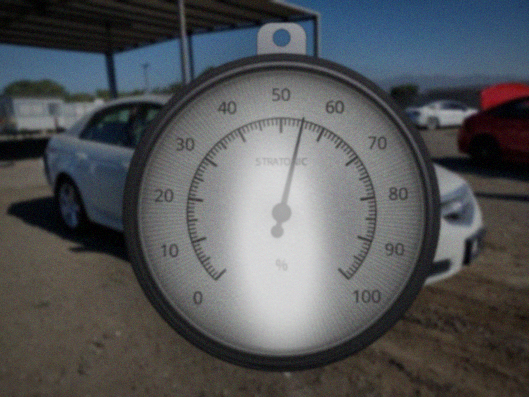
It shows 55 %
